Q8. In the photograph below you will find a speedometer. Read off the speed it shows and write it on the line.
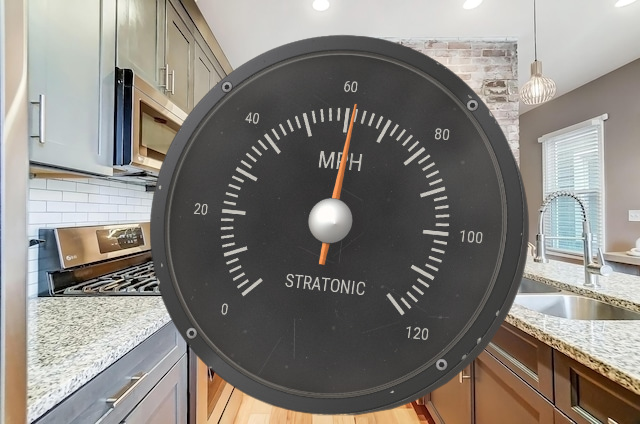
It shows 62 mph
